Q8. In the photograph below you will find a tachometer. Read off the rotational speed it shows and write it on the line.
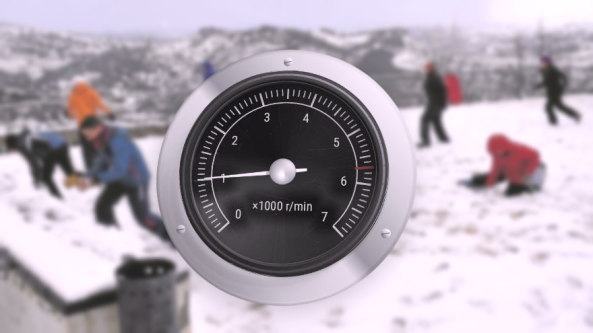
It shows 1000 rpm
